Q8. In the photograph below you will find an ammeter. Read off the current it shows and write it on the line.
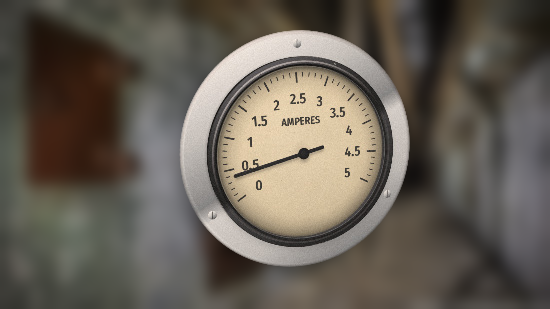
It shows 0.4 A
